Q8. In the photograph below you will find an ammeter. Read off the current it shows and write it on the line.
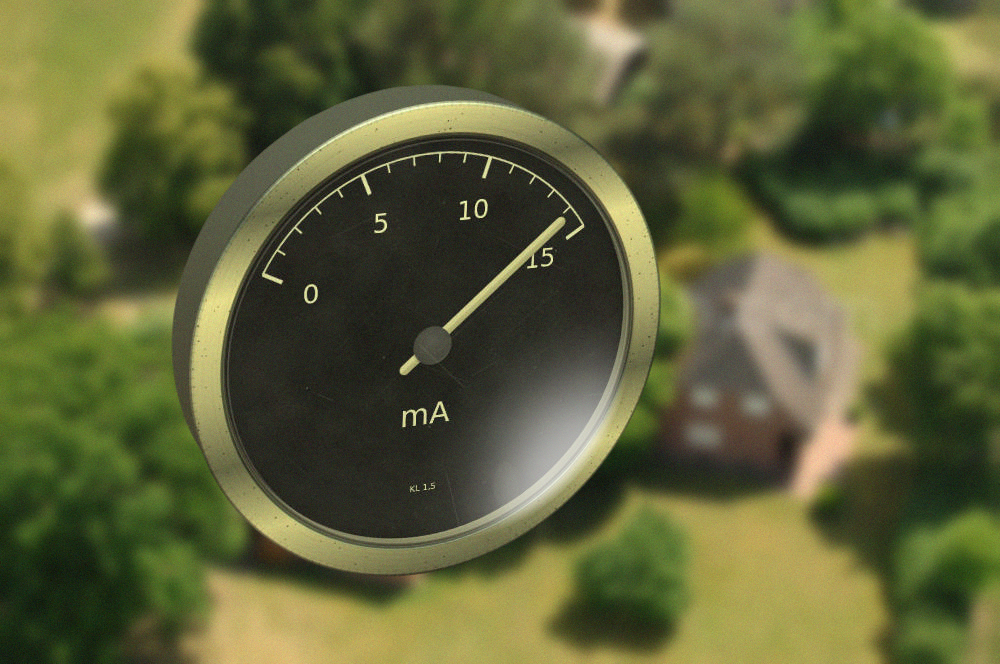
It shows 14 mA
